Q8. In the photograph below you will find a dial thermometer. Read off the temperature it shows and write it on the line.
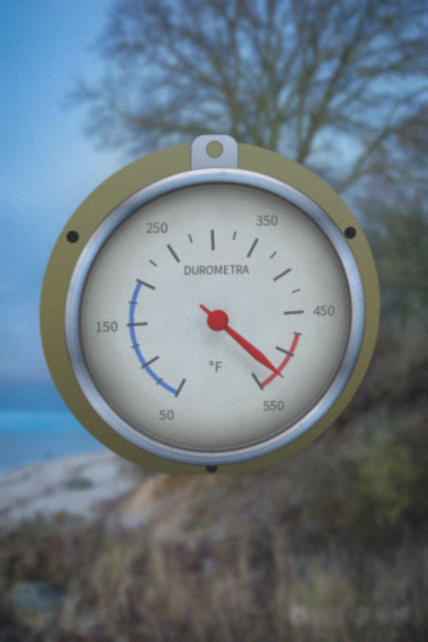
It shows 525 °F
